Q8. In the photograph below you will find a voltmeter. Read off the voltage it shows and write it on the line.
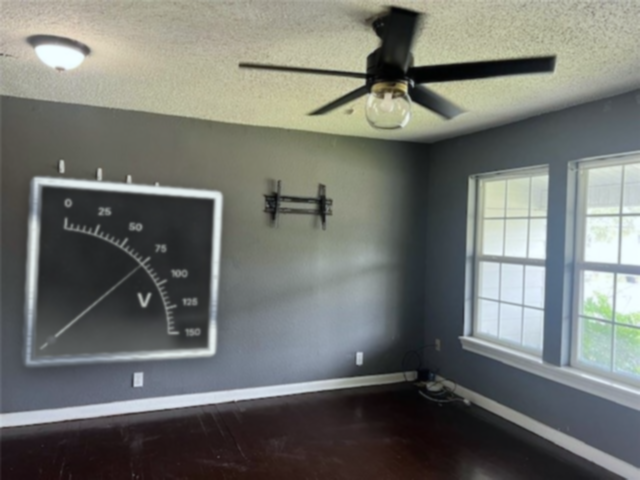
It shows 75 V
